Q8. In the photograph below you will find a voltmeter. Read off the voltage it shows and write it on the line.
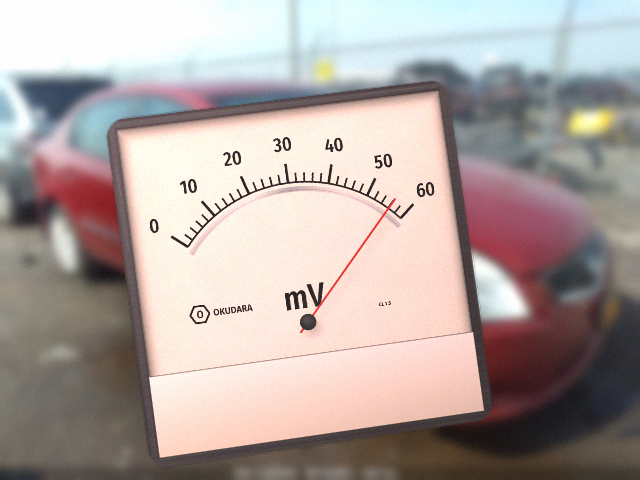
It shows 56 mV
